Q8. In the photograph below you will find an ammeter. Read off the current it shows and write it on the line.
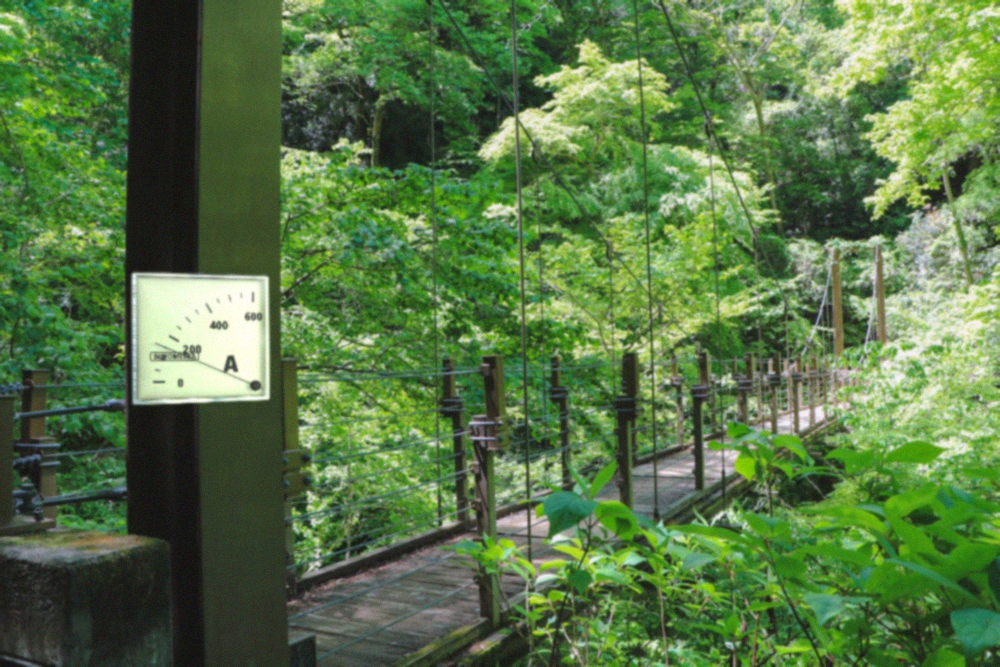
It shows 150 A
